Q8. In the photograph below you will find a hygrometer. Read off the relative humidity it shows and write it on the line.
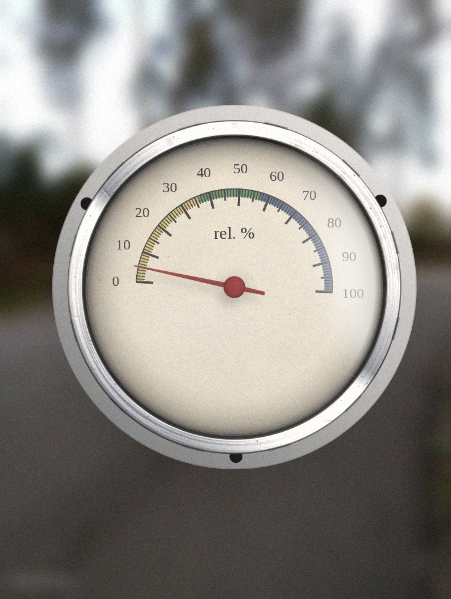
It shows 5 %
